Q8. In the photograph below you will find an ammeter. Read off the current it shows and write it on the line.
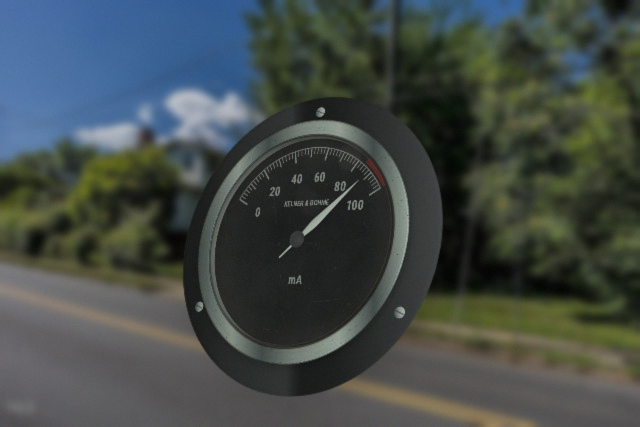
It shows 90 mA
